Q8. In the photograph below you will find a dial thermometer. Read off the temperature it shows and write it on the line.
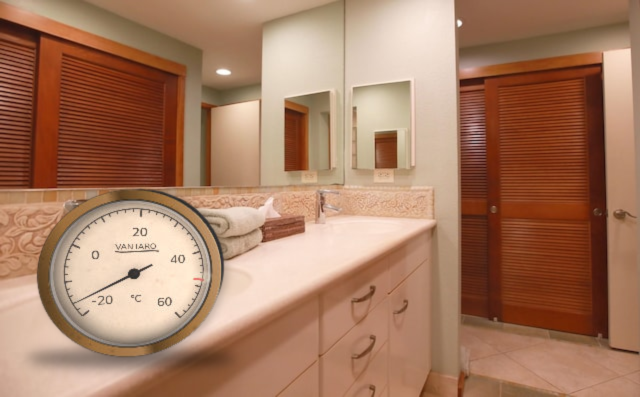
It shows -16 °C
